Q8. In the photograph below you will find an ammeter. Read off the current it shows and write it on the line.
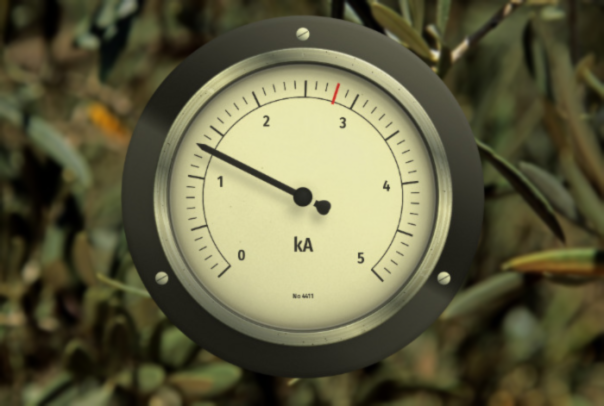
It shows 1.3 kA
